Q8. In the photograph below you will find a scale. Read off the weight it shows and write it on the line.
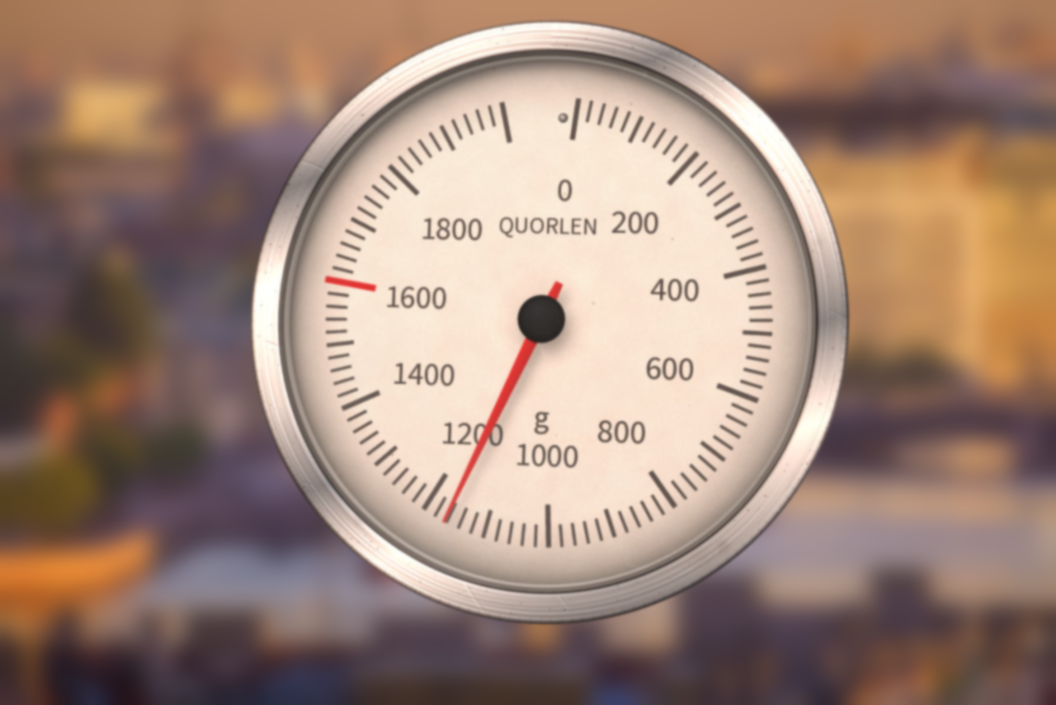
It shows 1160 g
